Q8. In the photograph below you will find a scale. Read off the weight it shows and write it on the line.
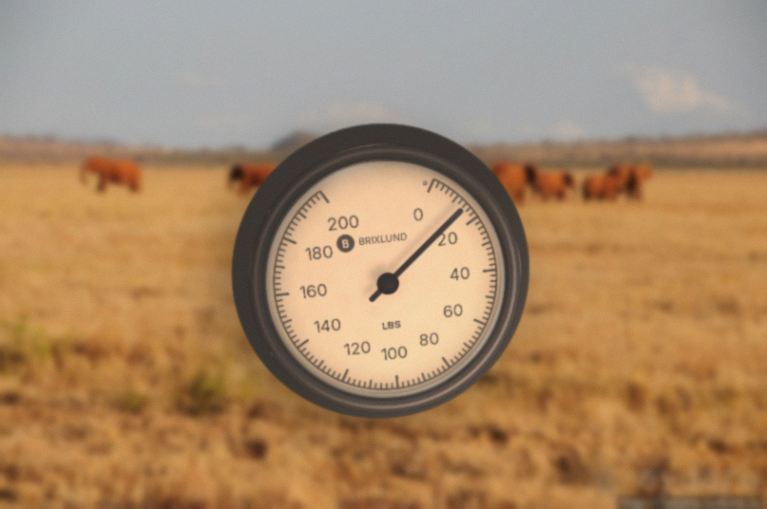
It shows 14 lb
